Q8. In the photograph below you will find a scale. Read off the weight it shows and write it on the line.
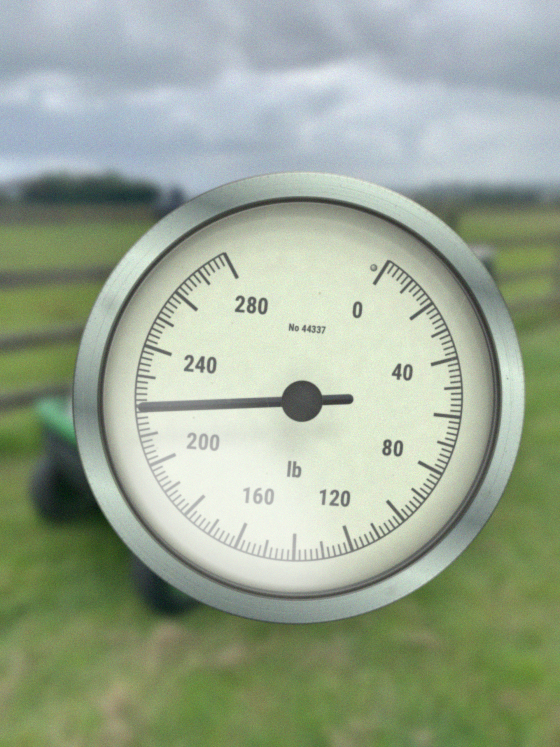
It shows 220 lb
